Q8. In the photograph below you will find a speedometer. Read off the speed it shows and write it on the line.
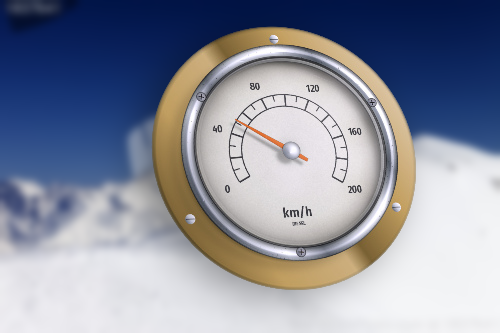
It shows 50 km/h
